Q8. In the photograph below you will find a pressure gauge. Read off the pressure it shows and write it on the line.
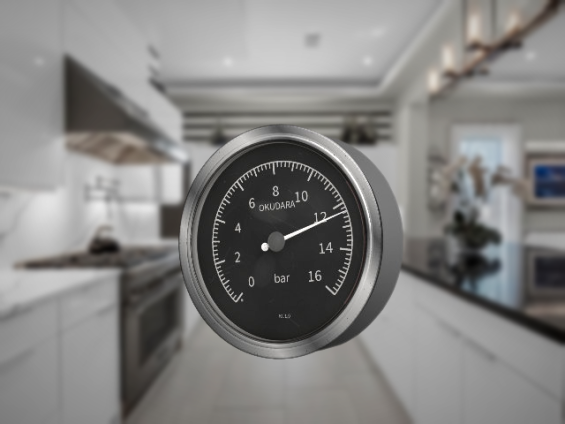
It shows 12.4 bar
